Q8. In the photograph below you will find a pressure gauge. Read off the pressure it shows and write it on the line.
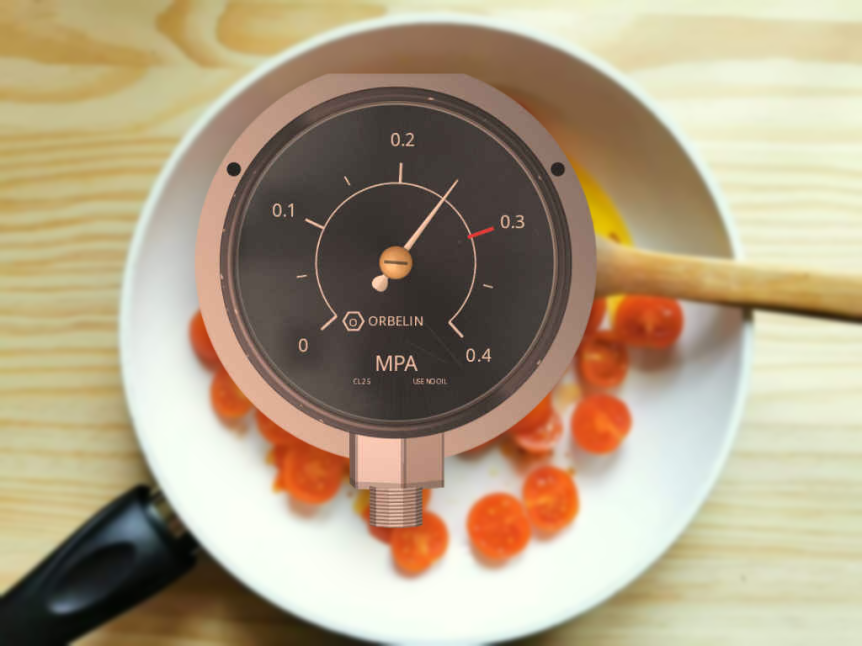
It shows 0.25 MPa
